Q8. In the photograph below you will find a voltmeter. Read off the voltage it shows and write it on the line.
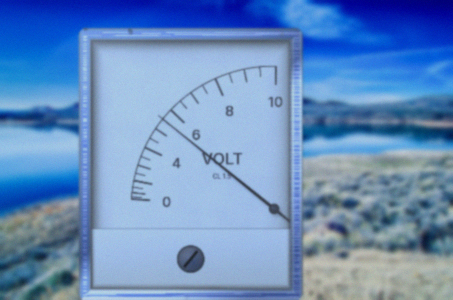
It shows 5.5 V
